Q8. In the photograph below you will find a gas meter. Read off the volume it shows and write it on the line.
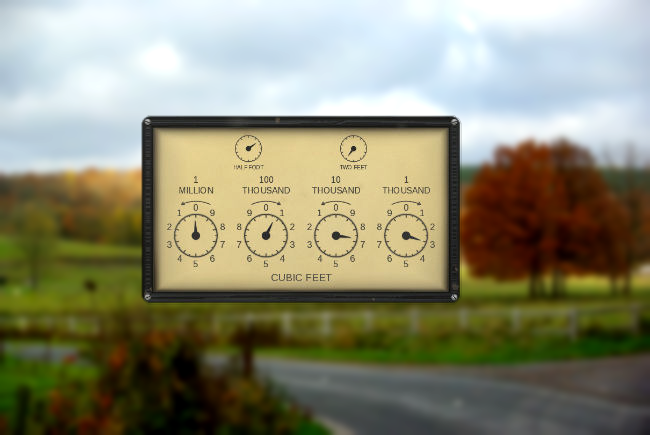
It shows 7300 ft³
